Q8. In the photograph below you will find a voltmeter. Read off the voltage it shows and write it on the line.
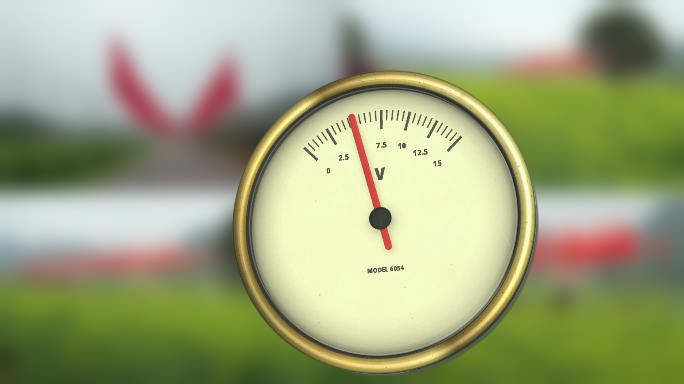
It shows 5 V
